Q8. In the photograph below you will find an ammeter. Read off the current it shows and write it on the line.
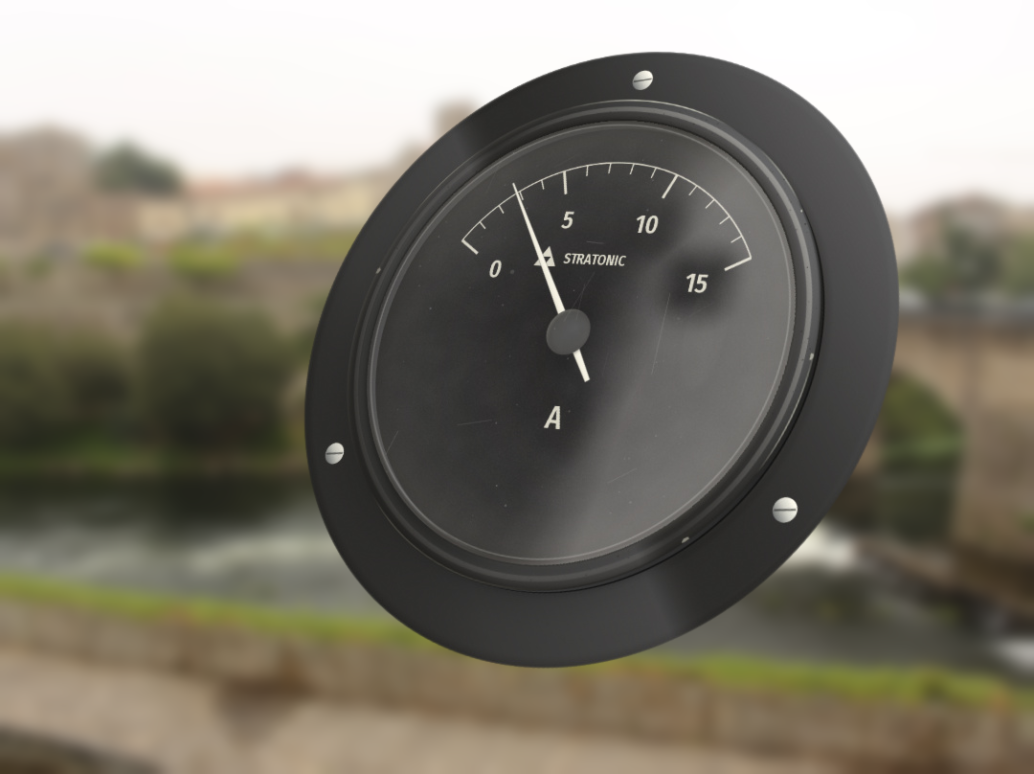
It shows 3 A
